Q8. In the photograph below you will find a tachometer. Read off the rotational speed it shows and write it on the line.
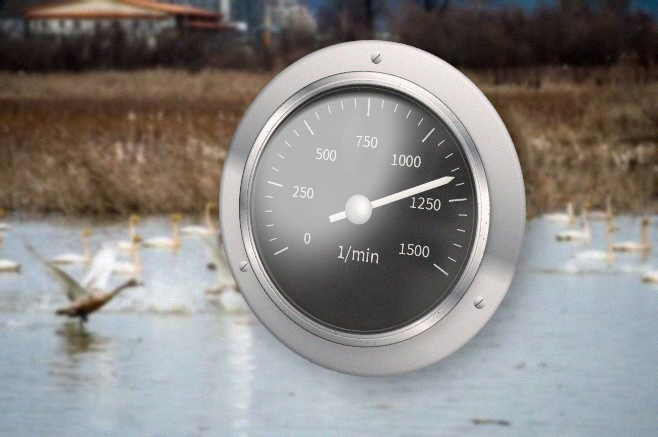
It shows 1175 rpm
